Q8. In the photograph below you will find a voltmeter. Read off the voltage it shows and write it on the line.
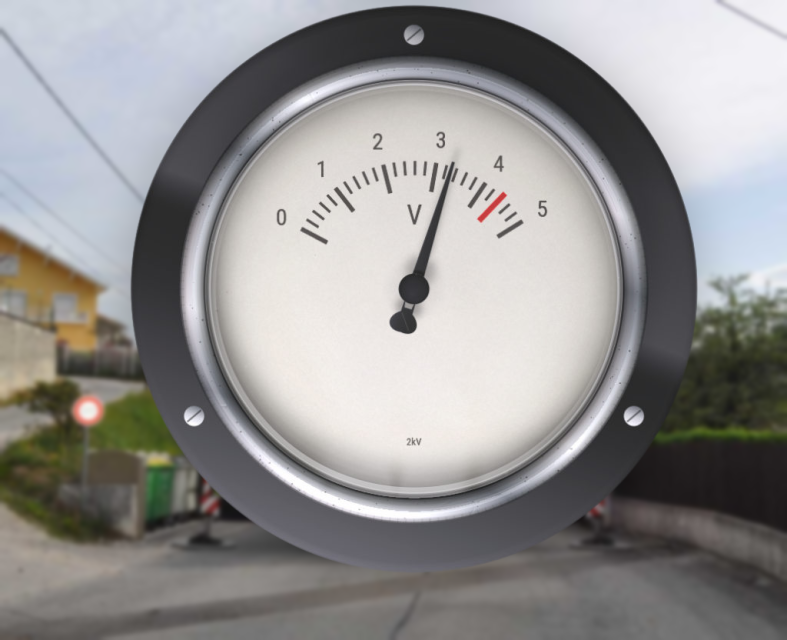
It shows 3.3 V
